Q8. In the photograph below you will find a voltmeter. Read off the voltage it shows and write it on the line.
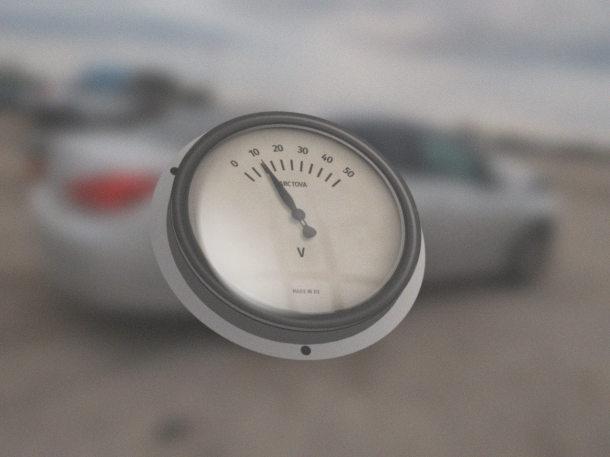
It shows 10 V
